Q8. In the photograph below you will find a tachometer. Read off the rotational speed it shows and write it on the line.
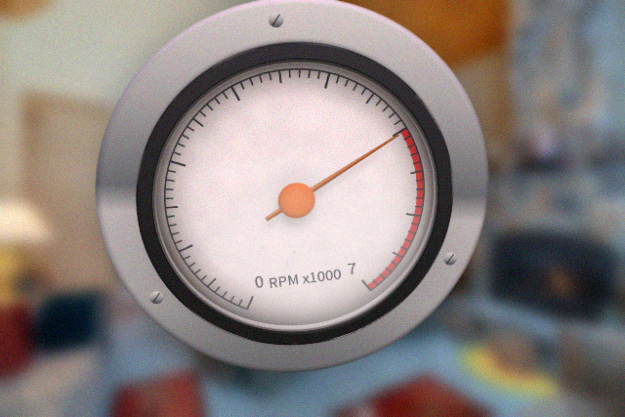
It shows 5000 rpm
